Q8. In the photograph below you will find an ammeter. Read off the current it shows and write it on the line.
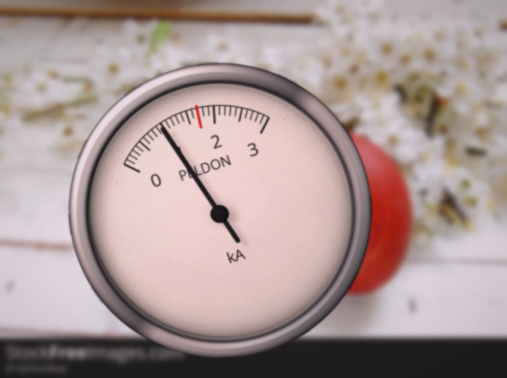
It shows 1 kA
